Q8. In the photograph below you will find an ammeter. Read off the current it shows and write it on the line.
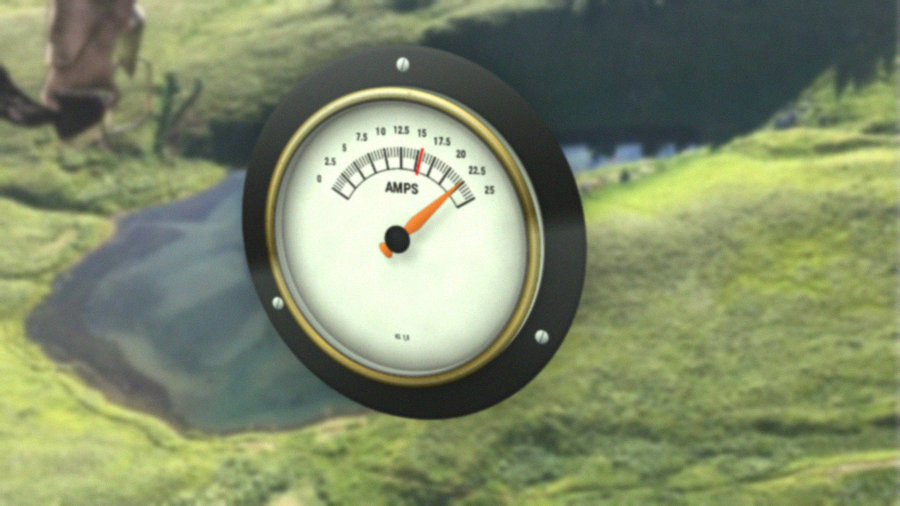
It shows 22.5 A
